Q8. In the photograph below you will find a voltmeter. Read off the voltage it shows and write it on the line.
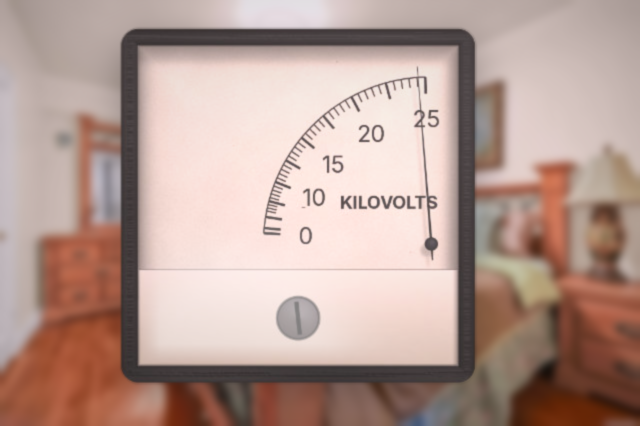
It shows 24.5 kV
